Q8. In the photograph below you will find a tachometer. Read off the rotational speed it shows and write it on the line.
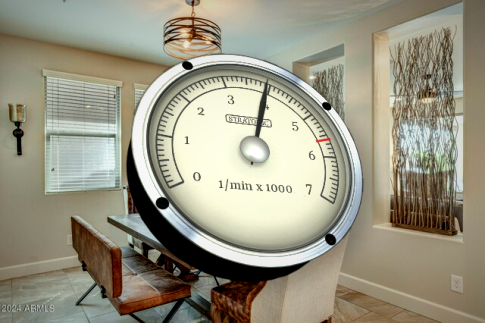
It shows 3900 rpm
